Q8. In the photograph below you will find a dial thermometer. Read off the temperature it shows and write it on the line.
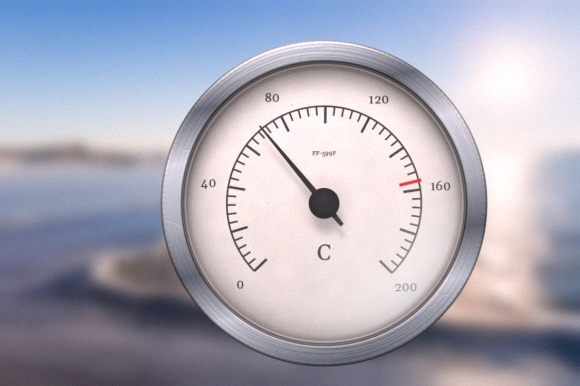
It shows 70 °C
